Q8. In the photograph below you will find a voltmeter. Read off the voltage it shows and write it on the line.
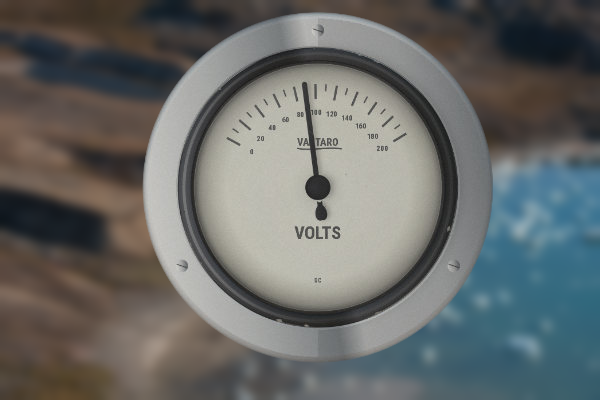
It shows 90 V
